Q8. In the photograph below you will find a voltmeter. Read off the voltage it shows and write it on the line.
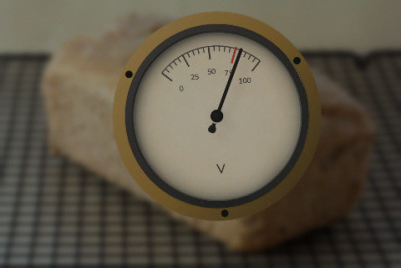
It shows 80 V
